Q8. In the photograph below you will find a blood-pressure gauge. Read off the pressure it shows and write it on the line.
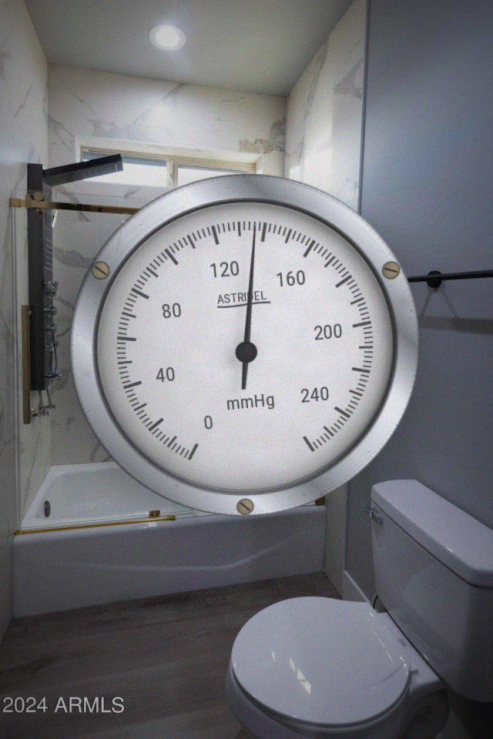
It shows 136 mmHg
